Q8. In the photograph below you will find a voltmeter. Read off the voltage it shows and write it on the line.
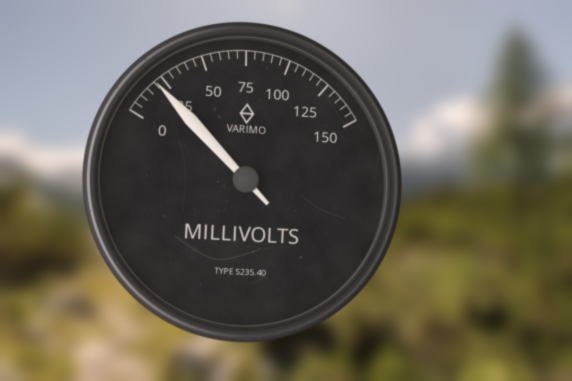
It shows 20 mV
